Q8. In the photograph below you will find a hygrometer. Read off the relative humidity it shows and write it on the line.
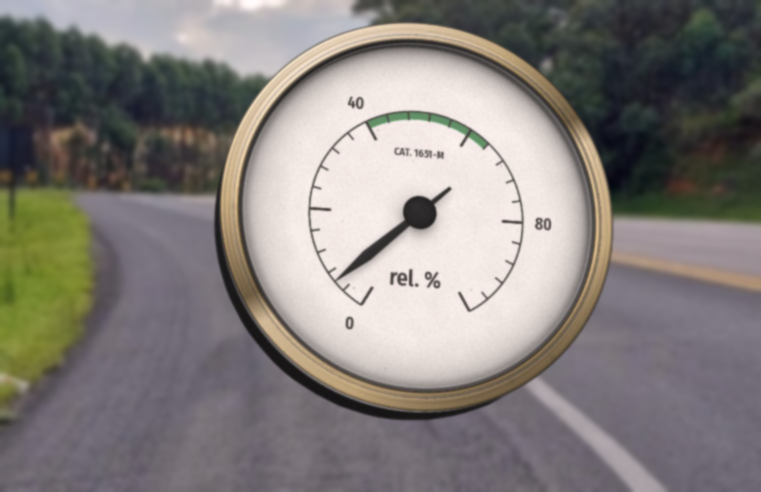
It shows 6 %
